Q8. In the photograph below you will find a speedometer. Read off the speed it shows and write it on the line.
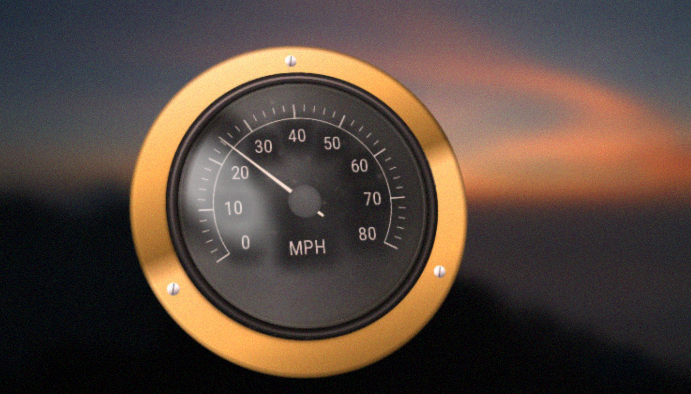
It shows 24 mph
